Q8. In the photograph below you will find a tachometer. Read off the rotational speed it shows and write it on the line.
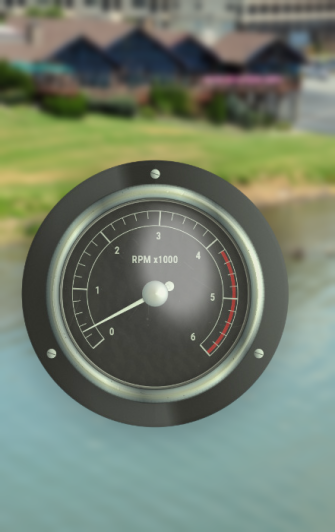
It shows 300 rpm
